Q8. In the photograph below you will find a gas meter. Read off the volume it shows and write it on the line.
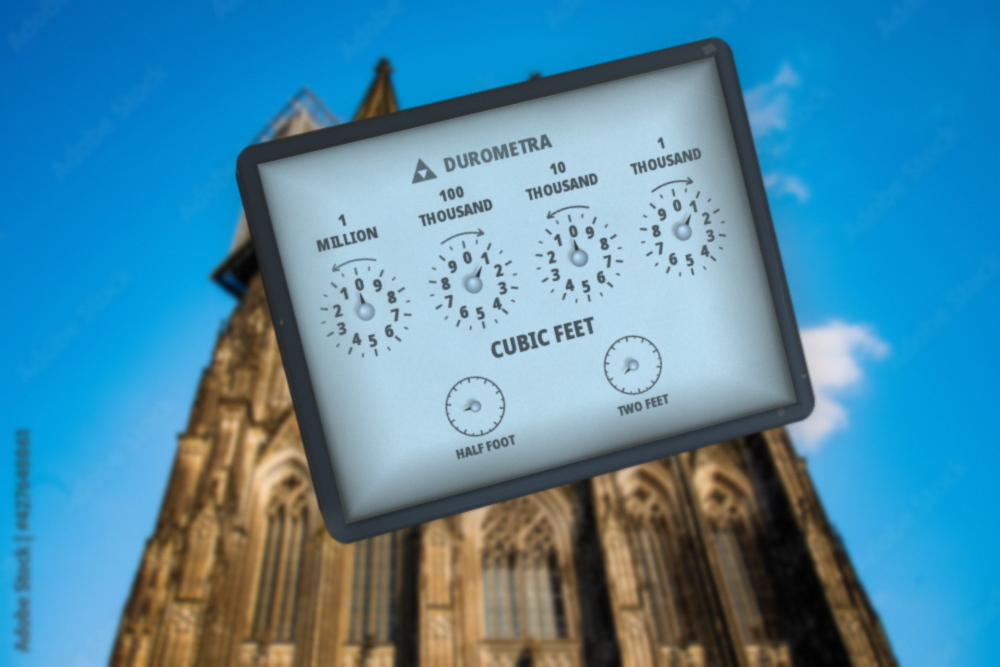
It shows 10100 ft³
